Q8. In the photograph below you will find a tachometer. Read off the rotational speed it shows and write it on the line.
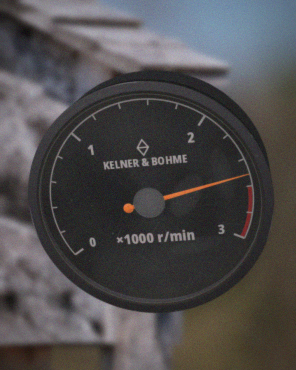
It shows 2500 rpm
